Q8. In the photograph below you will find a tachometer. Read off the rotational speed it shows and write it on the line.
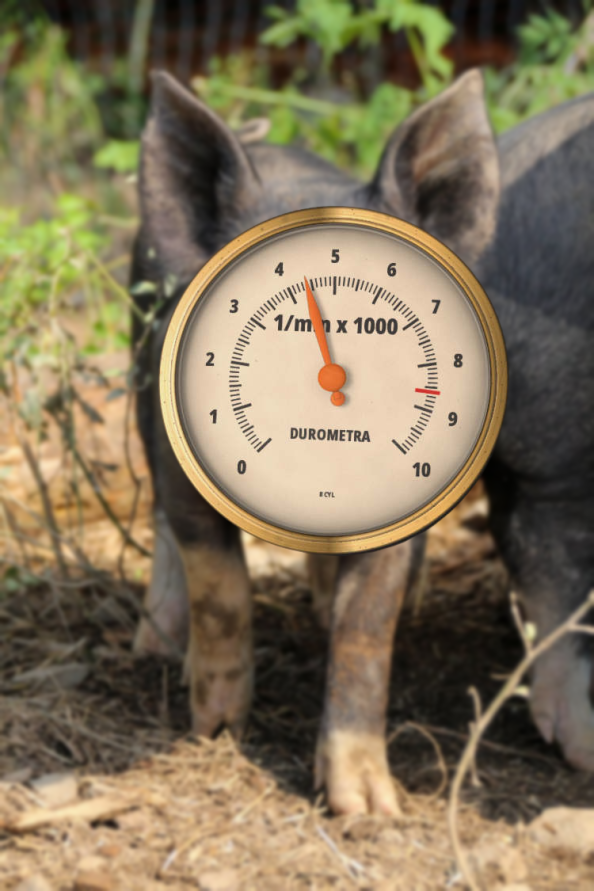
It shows 4400 rpm
